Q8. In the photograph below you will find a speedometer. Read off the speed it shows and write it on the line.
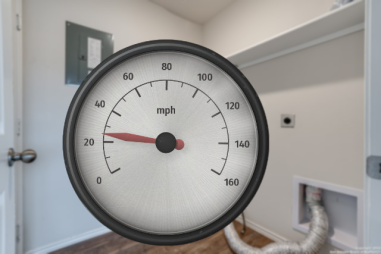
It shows 25 mph
